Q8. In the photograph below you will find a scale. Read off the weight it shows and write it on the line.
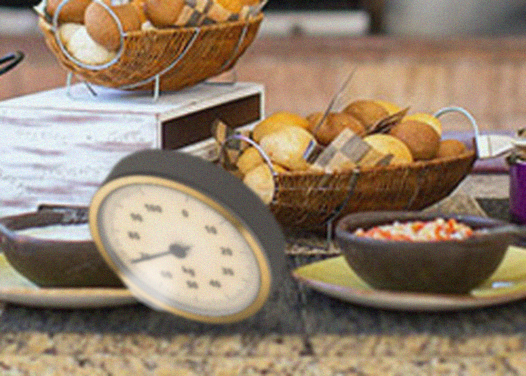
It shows 70 kg
